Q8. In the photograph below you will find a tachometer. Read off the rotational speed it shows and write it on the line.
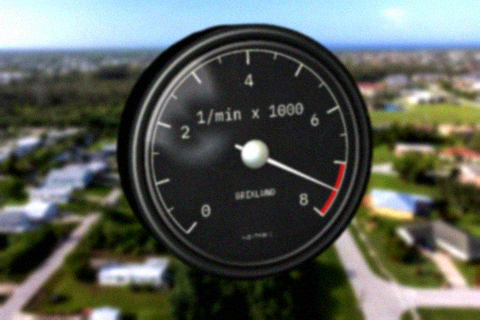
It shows 7500 rpm
